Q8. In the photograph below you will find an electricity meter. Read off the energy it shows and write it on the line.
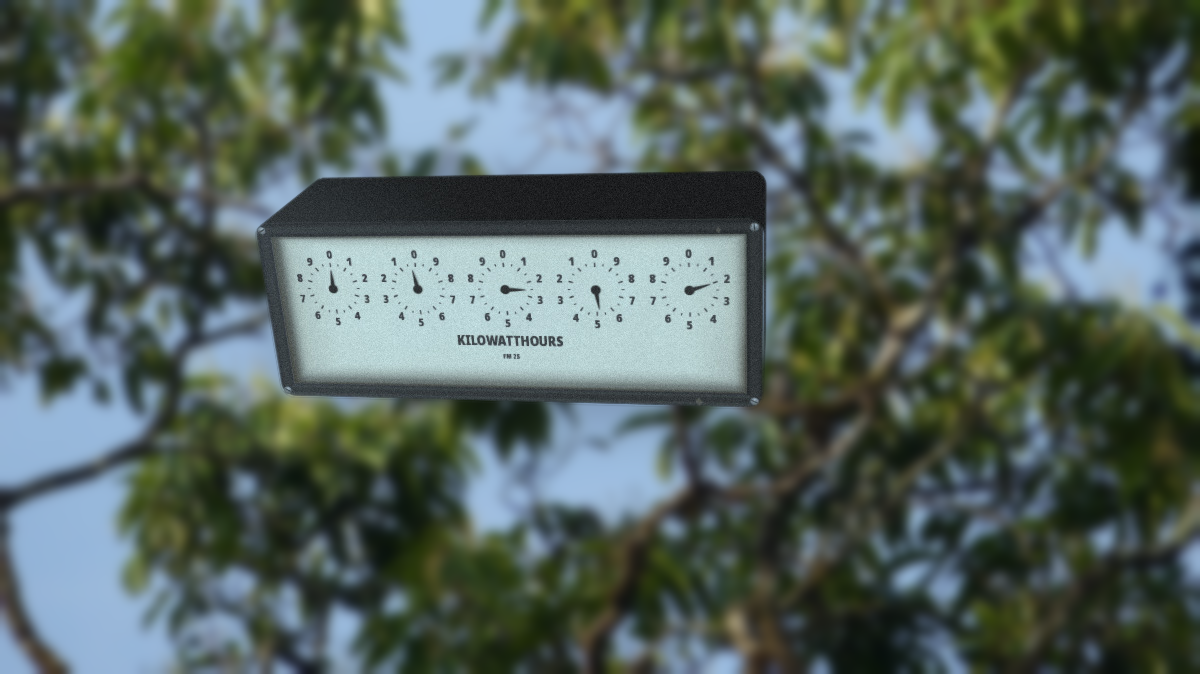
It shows 252 kWh
